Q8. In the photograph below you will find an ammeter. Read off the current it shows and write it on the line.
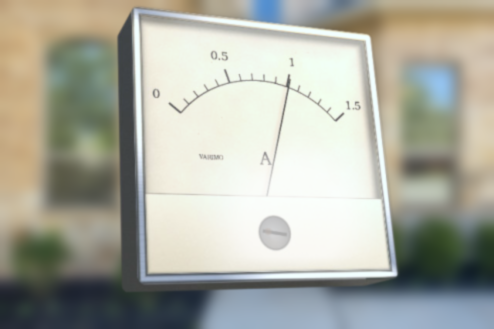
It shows 1 A
